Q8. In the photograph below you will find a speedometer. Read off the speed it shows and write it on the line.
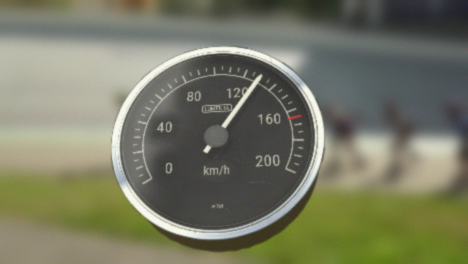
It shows 130 km/h
